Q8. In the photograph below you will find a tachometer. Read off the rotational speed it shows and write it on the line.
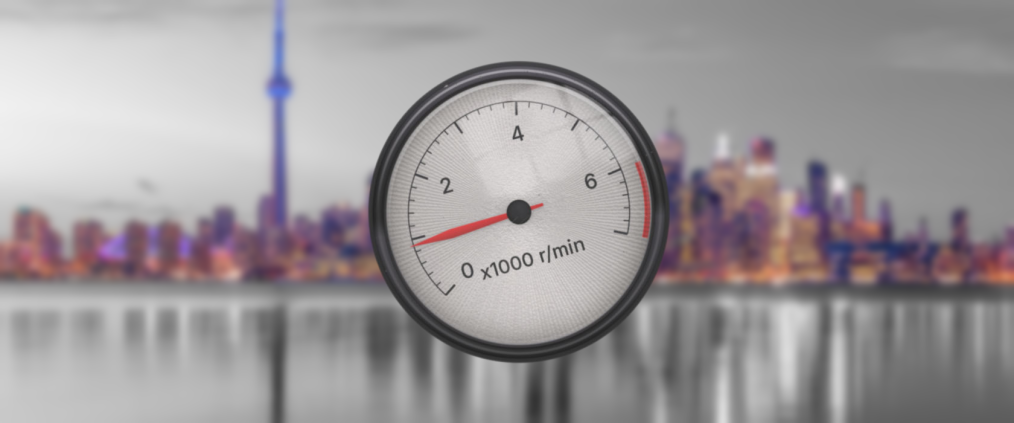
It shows 900 rpm
